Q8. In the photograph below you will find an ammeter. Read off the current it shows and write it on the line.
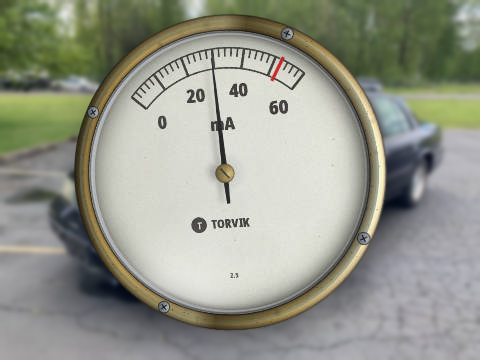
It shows 30 mA
